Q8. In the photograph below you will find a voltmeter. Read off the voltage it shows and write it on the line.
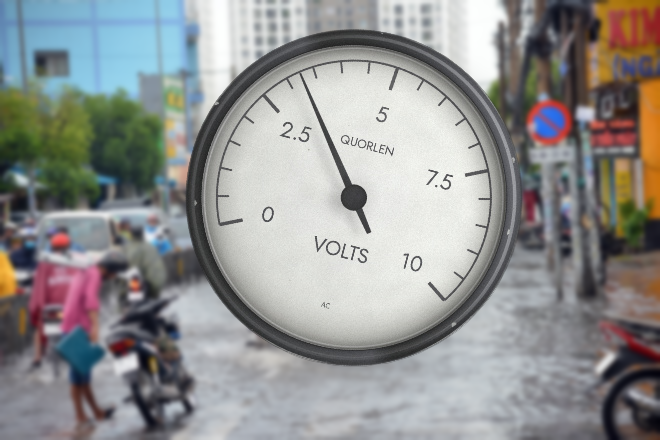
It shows 3.25 V
